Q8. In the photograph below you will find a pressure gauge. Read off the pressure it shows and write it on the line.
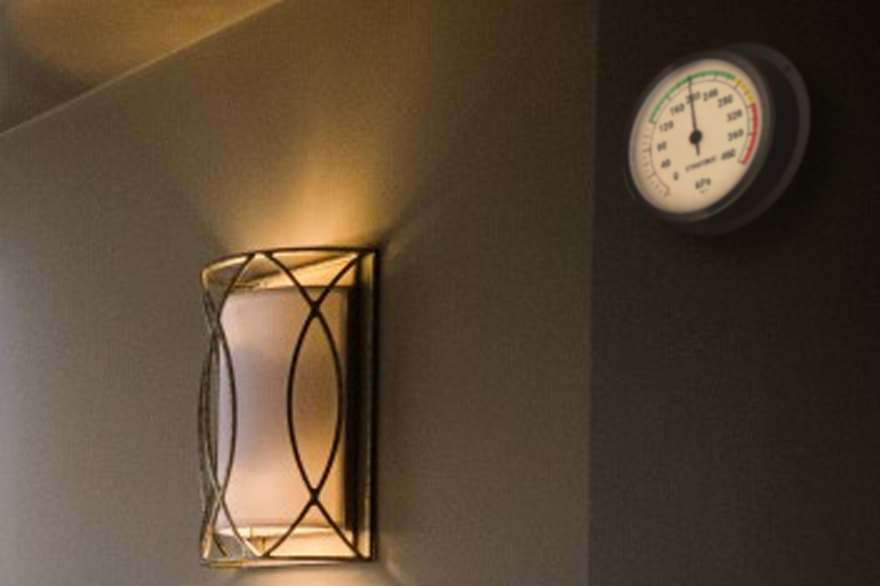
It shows 200 kPa
